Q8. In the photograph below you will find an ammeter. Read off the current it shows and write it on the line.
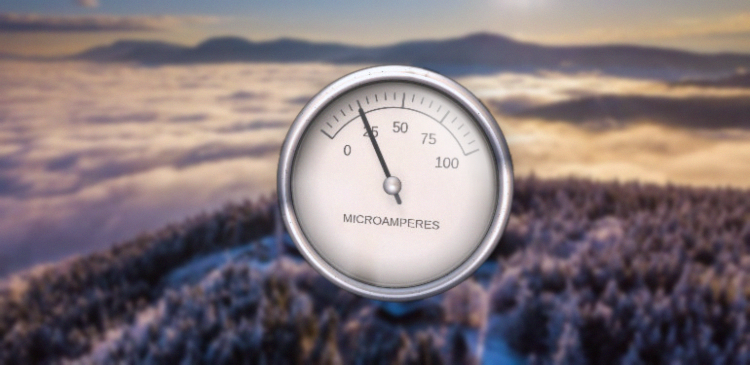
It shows 25 µA
